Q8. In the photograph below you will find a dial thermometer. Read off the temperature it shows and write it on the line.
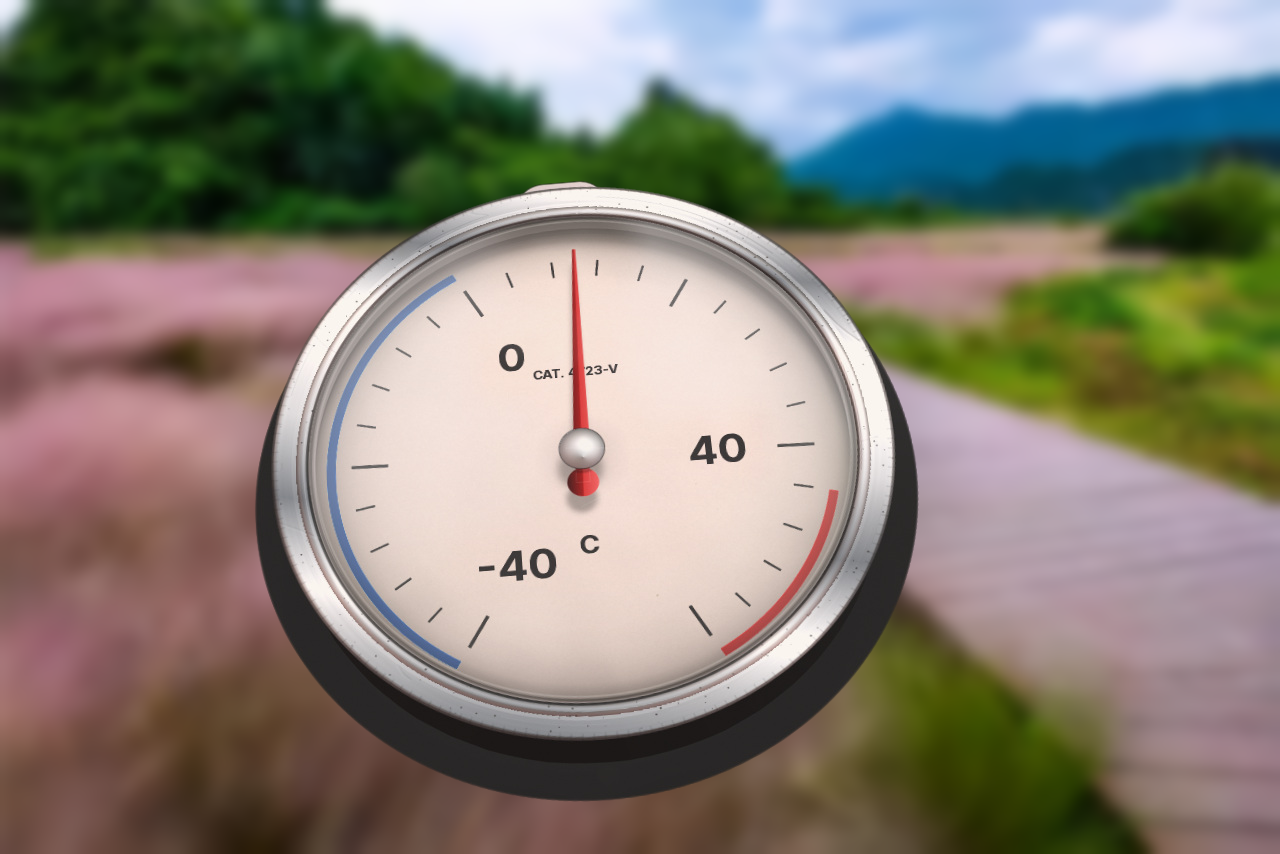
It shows 10 °C
